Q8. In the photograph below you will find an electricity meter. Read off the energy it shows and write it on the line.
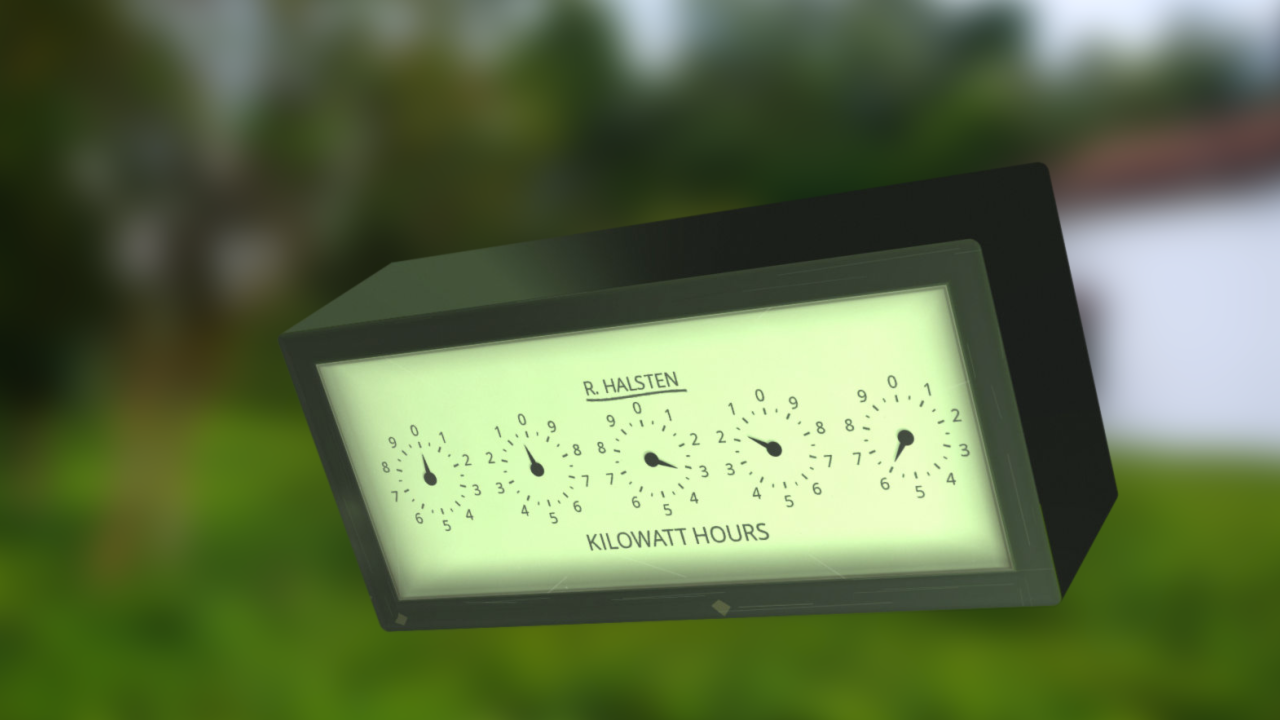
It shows 316 kWh
